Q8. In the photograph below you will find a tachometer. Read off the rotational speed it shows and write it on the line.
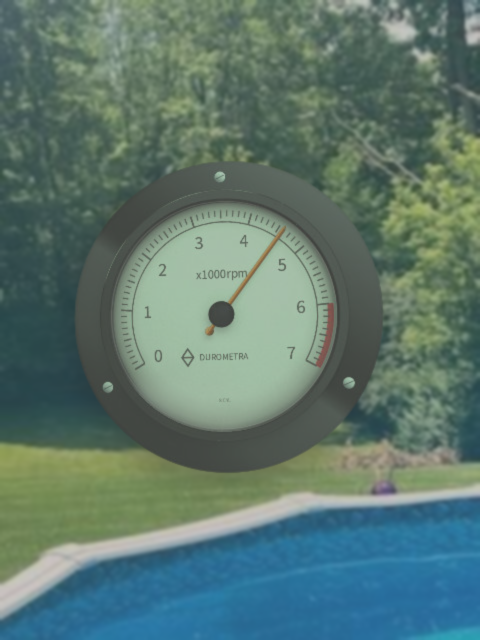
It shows 4600 rpm
